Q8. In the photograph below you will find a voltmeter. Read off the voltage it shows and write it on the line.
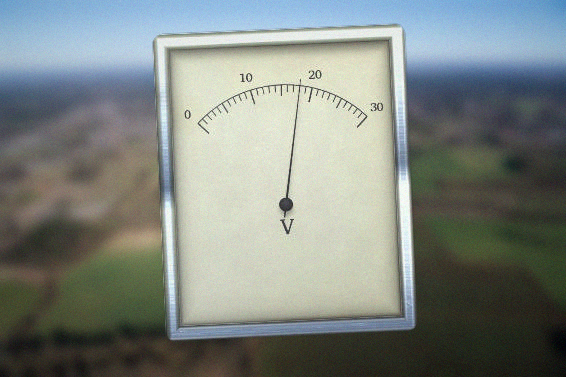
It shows 18 V
